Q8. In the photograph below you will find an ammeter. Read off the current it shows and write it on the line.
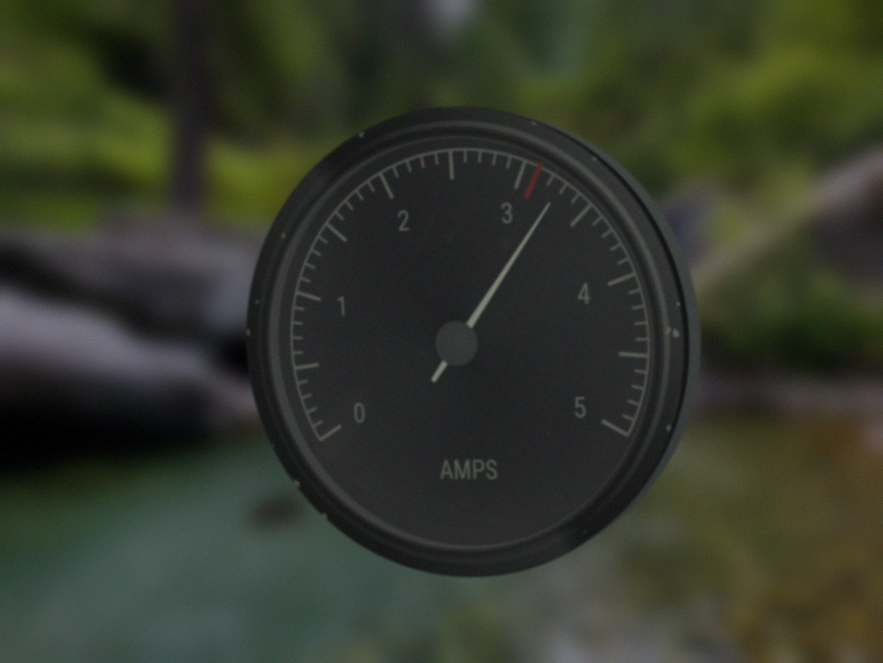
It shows 3.3 A
